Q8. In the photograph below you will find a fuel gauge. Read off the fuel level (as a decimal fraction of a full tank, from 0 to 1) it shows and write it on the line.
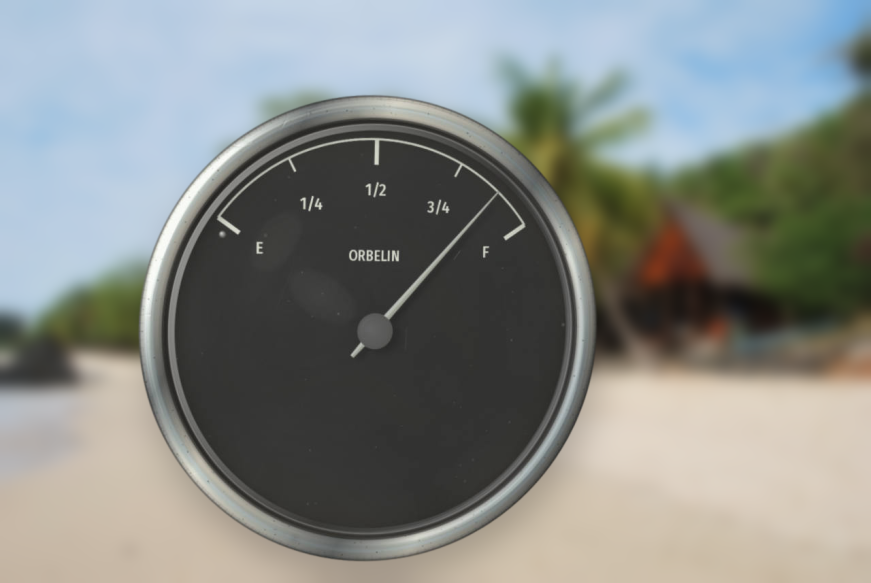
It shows 0.875
